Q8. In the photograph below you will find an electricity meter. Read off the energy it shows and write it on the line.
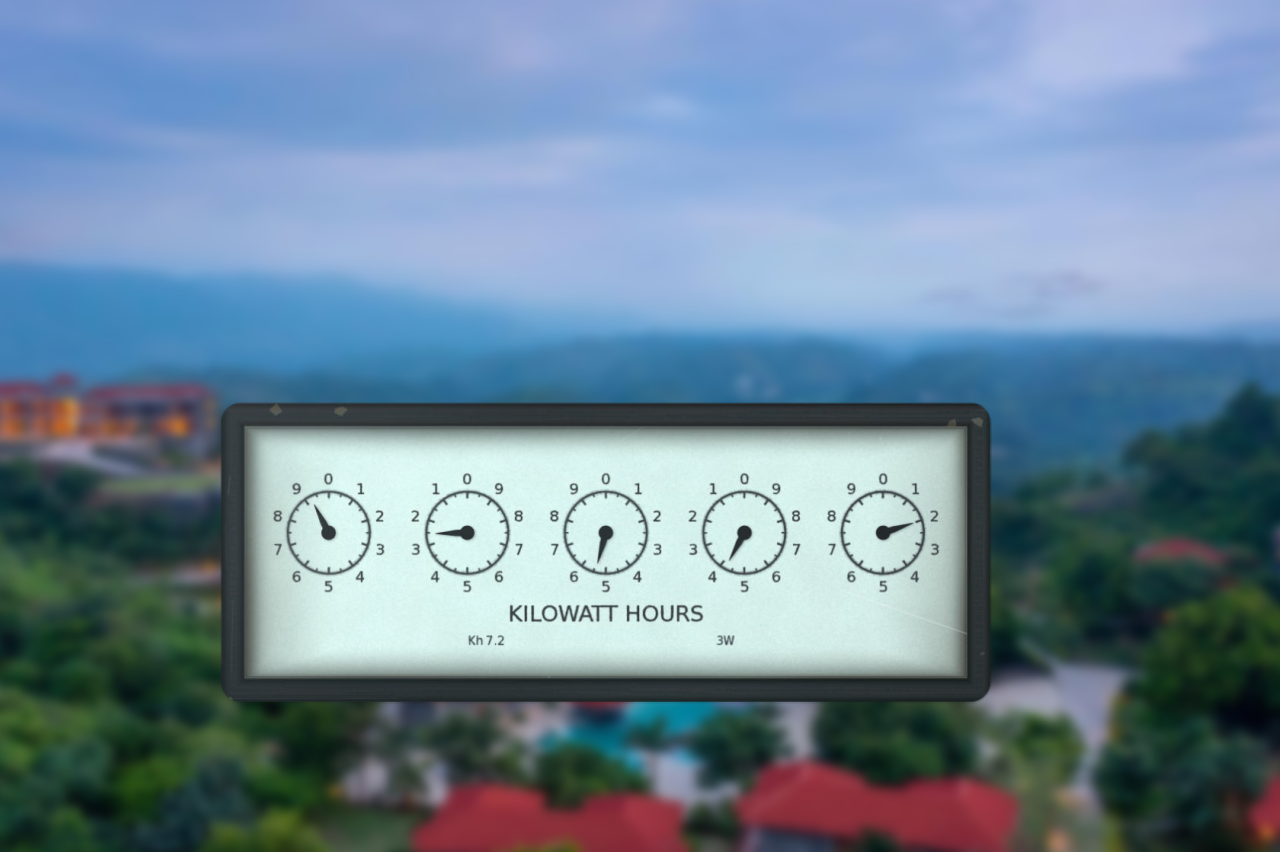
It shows 92542 kWh
